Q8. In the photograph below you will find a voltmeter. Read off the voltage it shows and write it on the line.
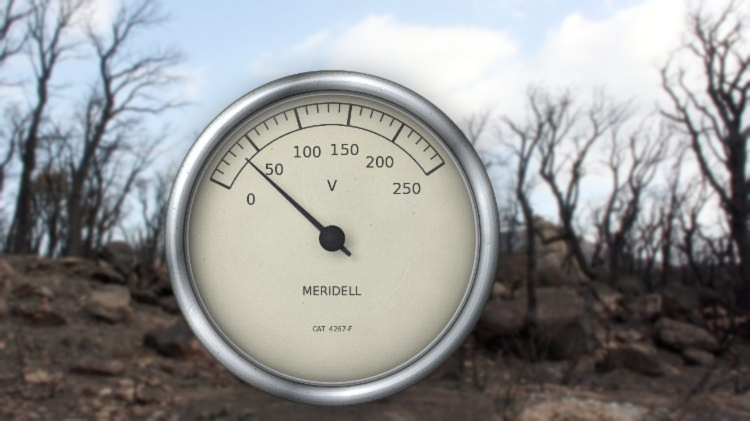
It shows 35 V
